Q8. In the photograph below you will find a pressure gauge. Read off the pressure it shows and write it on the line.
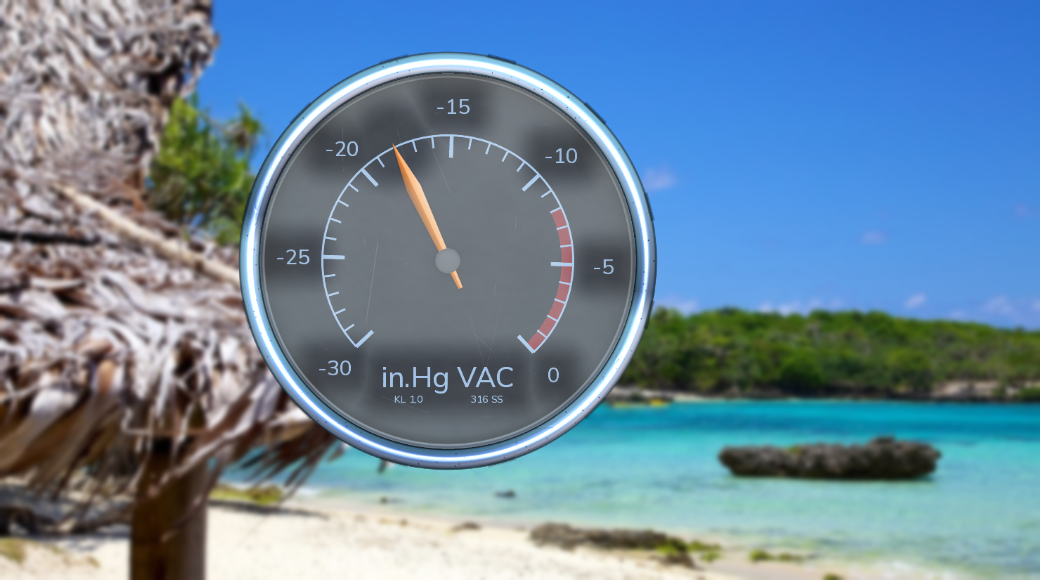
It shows -18 inHg
